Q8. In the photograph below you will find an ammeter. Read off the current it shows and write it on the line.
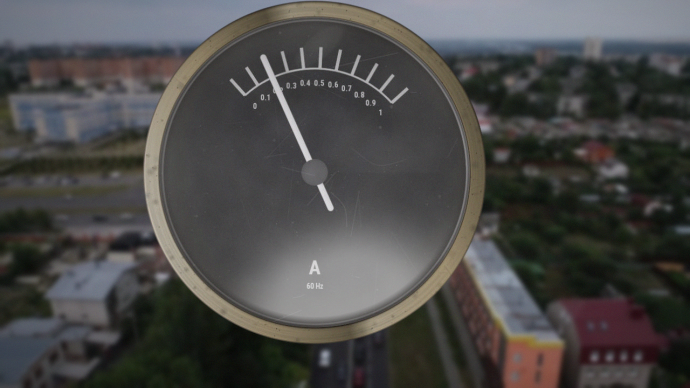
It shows 0.2 A
